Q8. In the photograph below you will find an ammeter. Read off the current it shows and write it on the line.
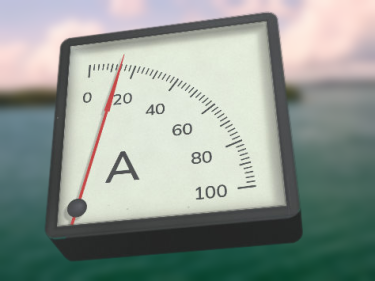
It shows 14 A
